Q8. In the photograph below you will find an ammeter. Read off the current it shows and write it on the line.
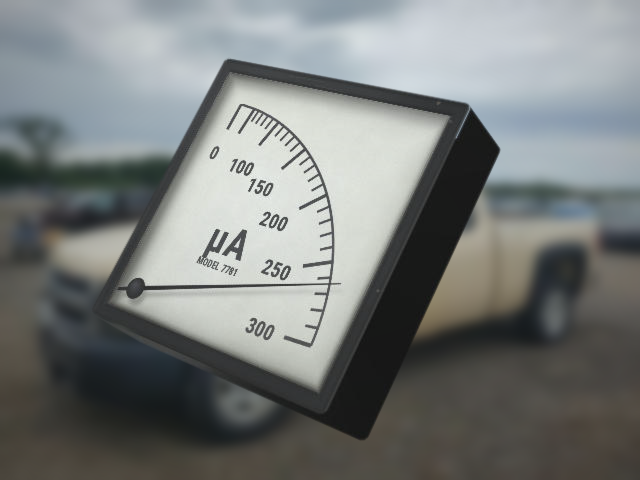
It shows 265 µA
